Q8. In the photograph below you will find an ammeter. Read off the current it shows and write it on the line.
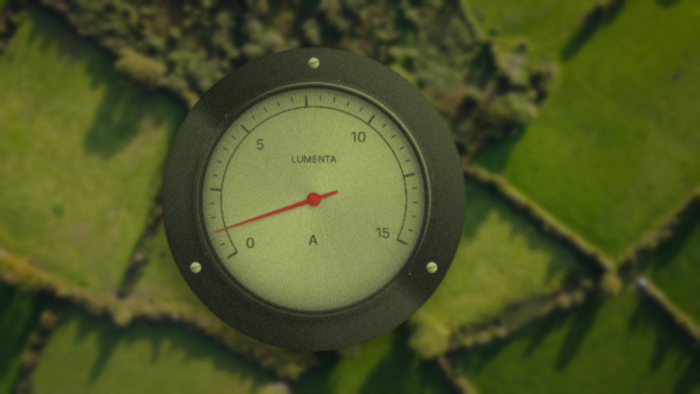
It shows 1 A
